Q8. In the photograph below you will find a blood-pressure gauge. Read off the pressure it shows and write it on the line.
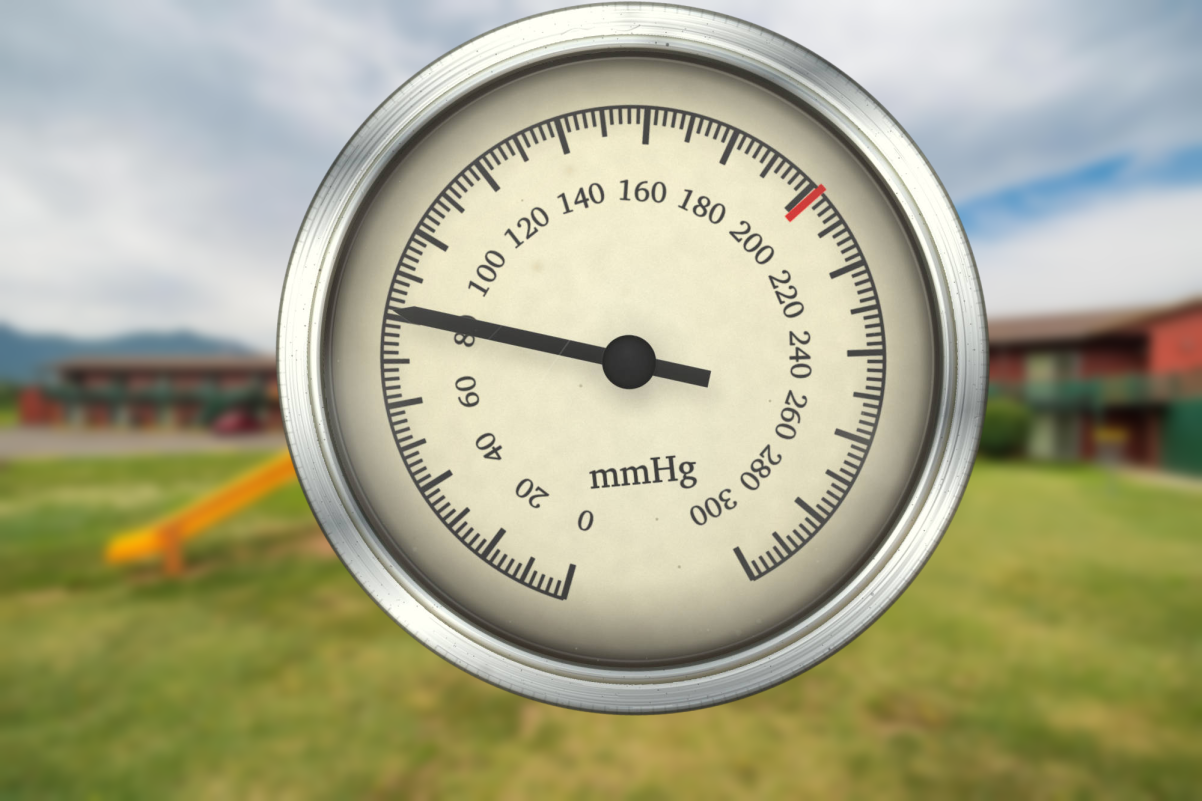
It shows 82 mmHg
